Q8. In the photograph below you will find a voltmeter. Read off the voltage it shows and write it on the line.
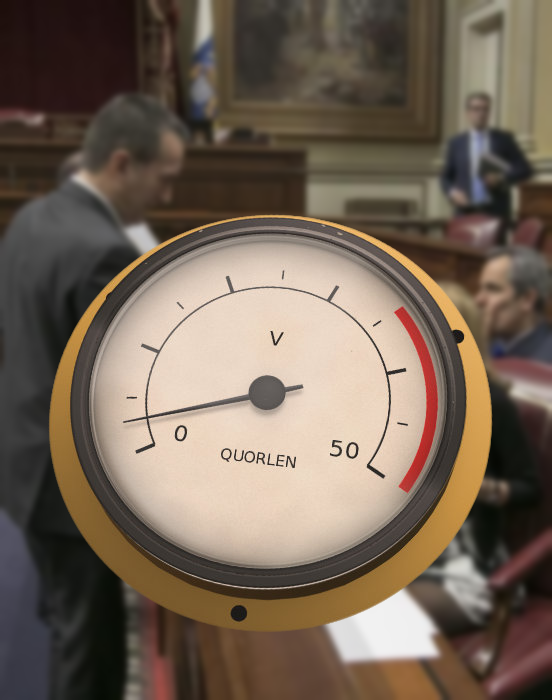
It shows 2.5 V
